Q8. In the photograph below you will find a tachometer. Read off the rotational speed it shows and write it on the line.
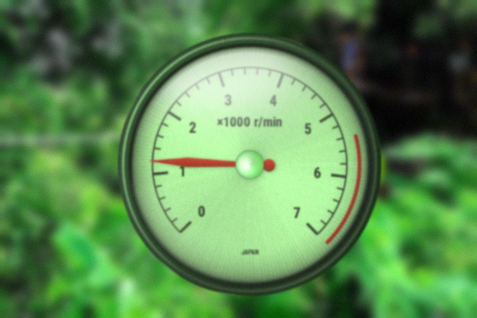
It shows 1200 rpm
